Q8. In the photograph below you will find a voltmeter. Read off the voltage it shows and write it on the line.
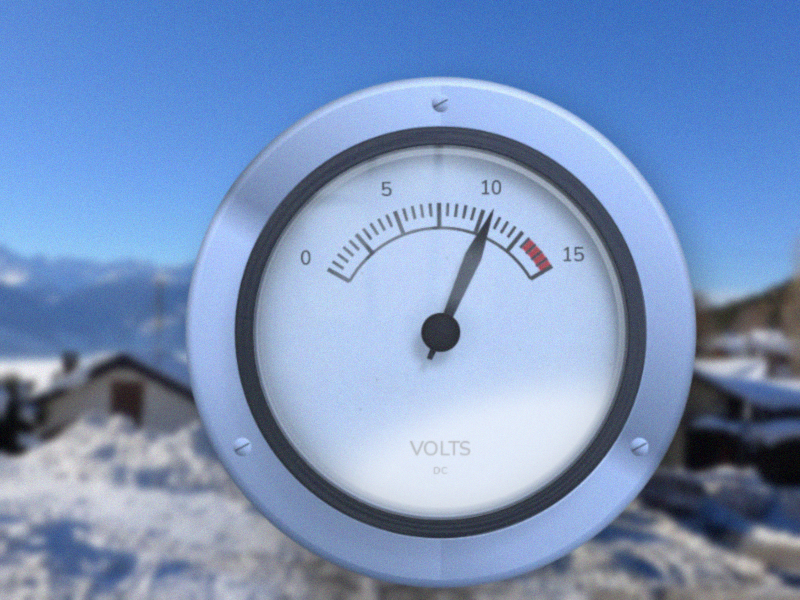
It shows 10.5 V
